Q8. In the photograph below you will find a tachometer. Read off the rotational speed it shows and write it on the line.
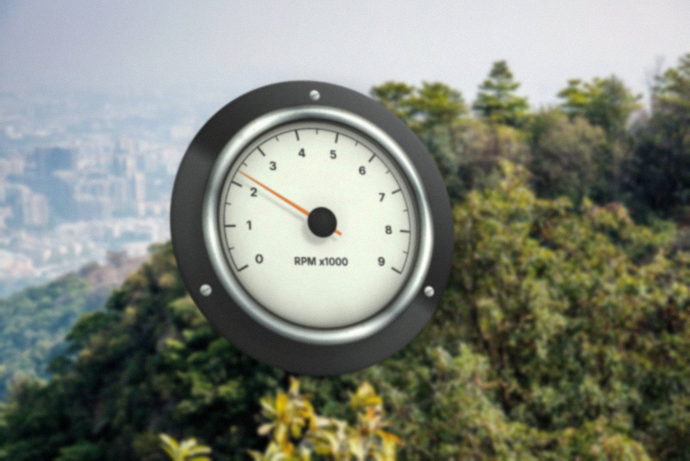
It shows 2250 rpm
